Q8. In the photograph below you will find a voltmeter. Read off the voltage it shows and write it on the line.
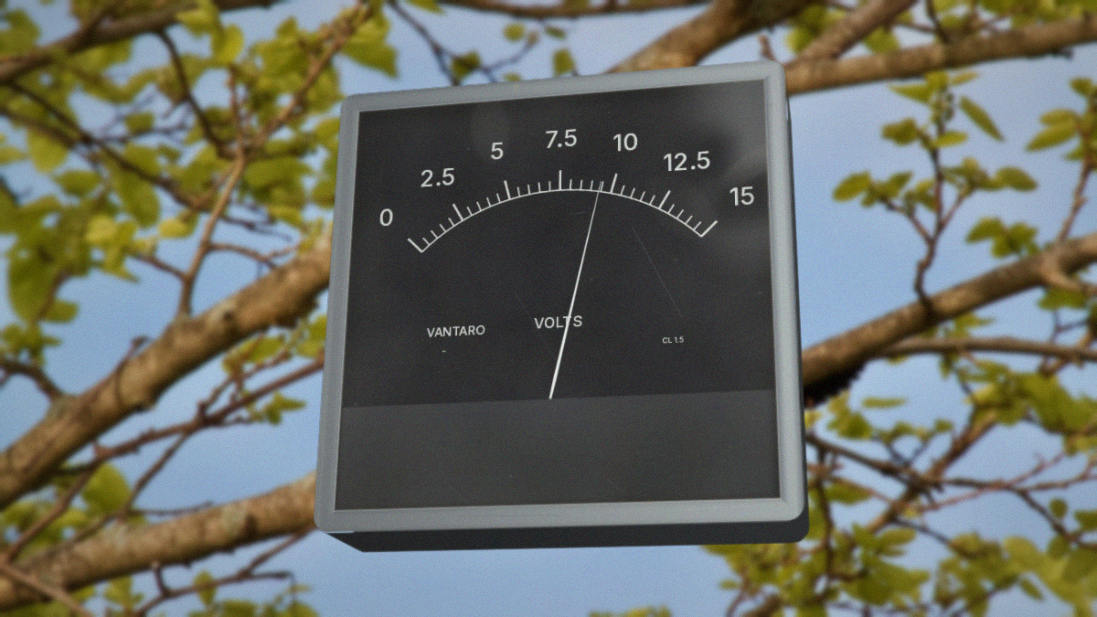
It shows 9.5 V
